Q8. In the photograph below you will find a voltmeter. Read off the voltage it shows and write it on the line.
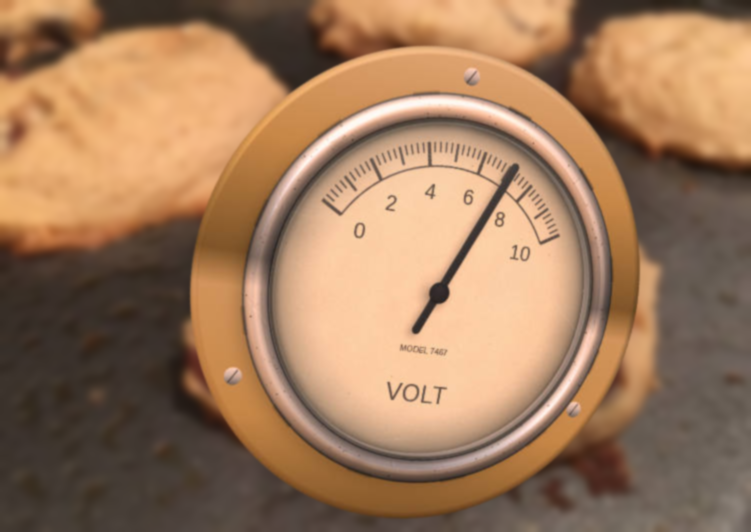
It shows 7 V
